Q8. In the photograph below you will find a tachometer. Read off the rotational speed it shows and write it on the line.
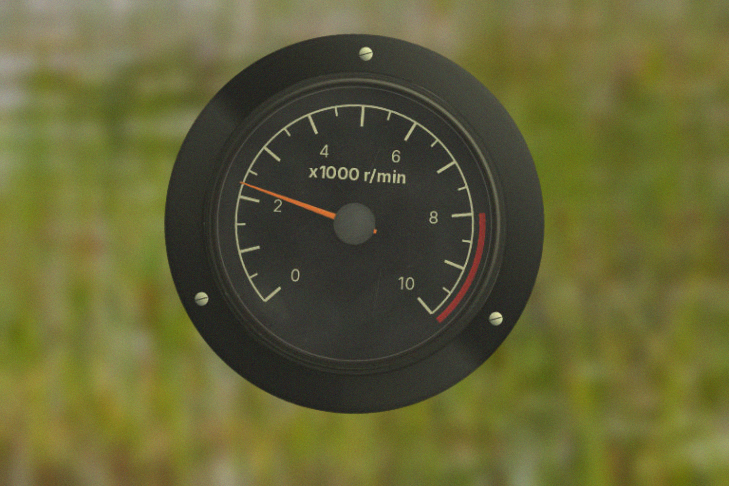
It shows 2250 rpm
